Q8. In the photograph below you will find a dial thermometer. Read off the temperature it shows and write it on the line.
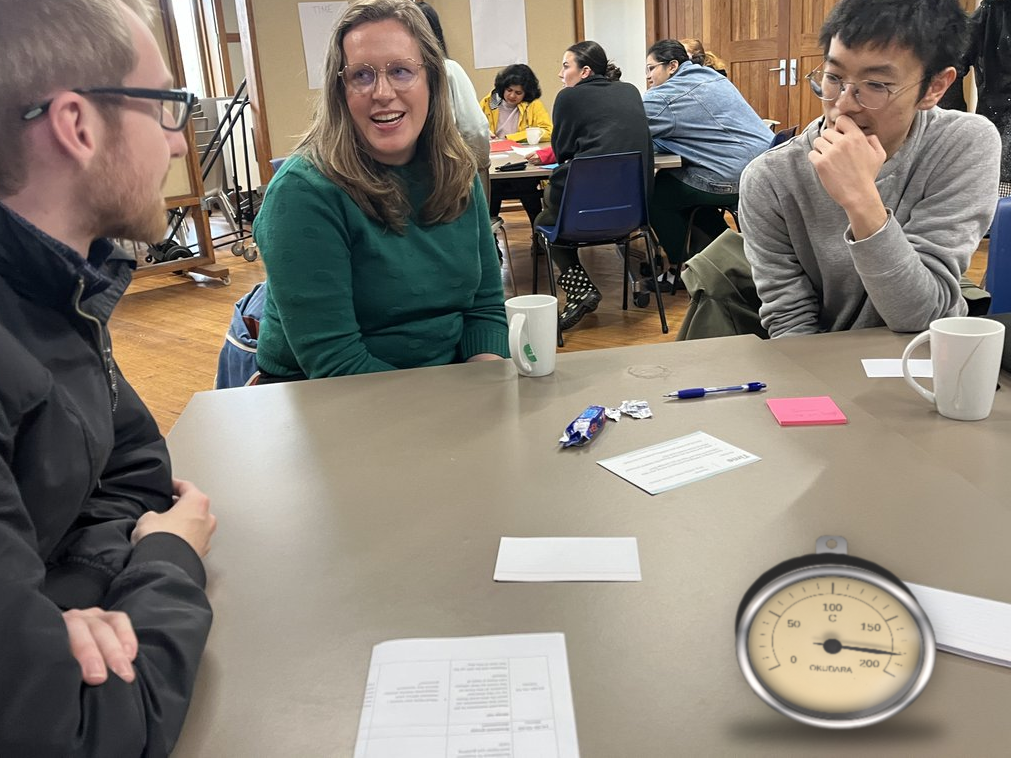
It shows 180 °C
